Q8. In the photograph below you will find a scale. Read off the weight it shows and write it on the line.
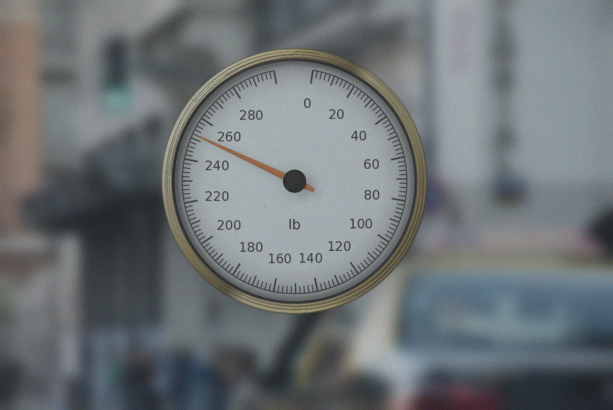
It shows 252 lb
